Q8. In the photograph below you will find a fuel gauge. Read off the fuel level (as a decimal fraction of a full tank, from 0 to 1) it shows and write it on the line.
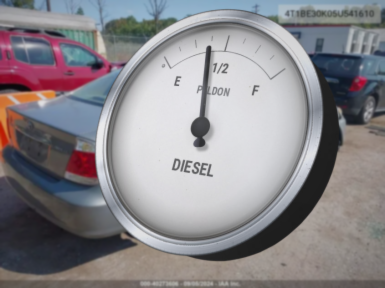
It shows 0.375
